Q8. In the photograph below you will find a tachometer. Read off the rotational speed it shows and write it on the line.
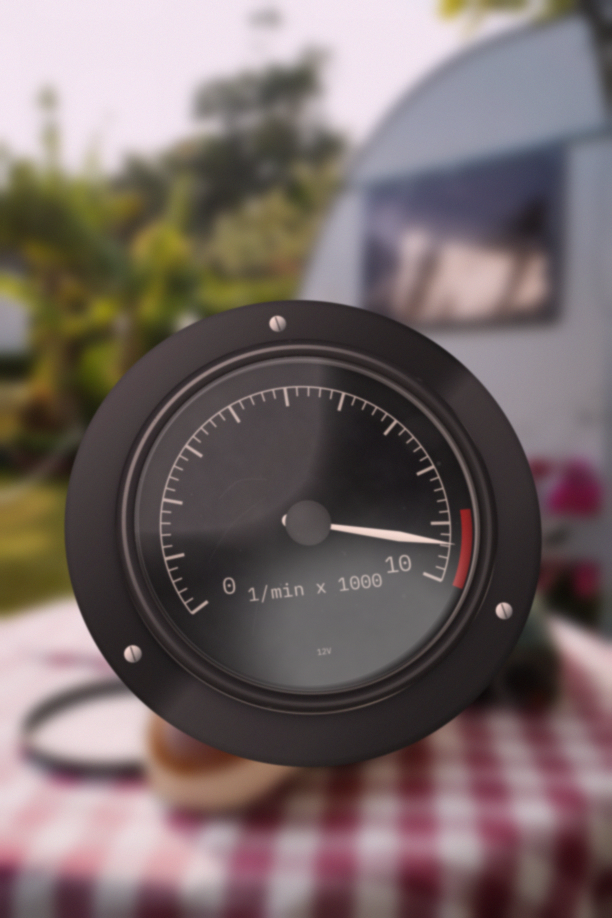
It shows 9400 rpm
